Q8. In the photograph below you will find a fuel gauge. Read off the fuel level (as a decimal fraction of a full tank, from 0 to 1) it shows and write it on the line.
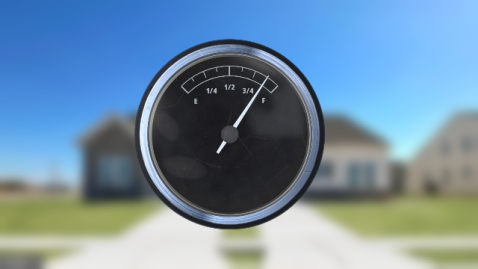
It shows 0.875
